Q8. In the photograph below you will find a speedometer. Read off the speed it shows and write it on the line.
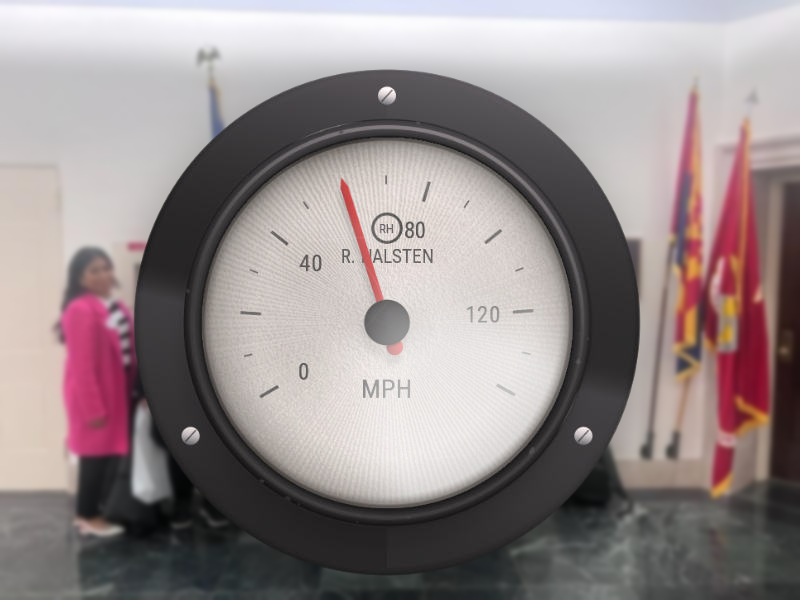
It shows 60 mph
